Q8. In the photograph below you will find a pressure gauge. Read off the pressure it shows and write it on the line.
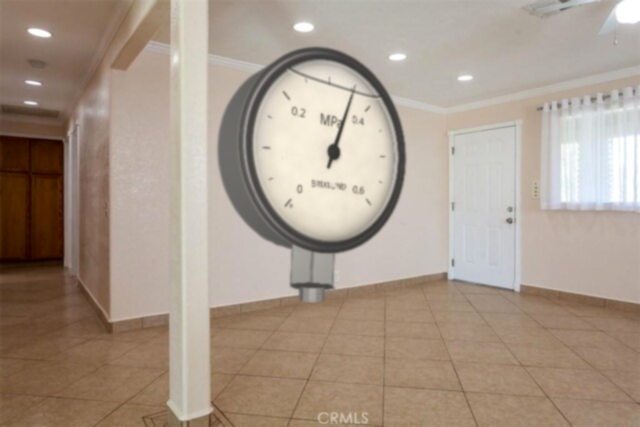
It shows 0.35 MPa
